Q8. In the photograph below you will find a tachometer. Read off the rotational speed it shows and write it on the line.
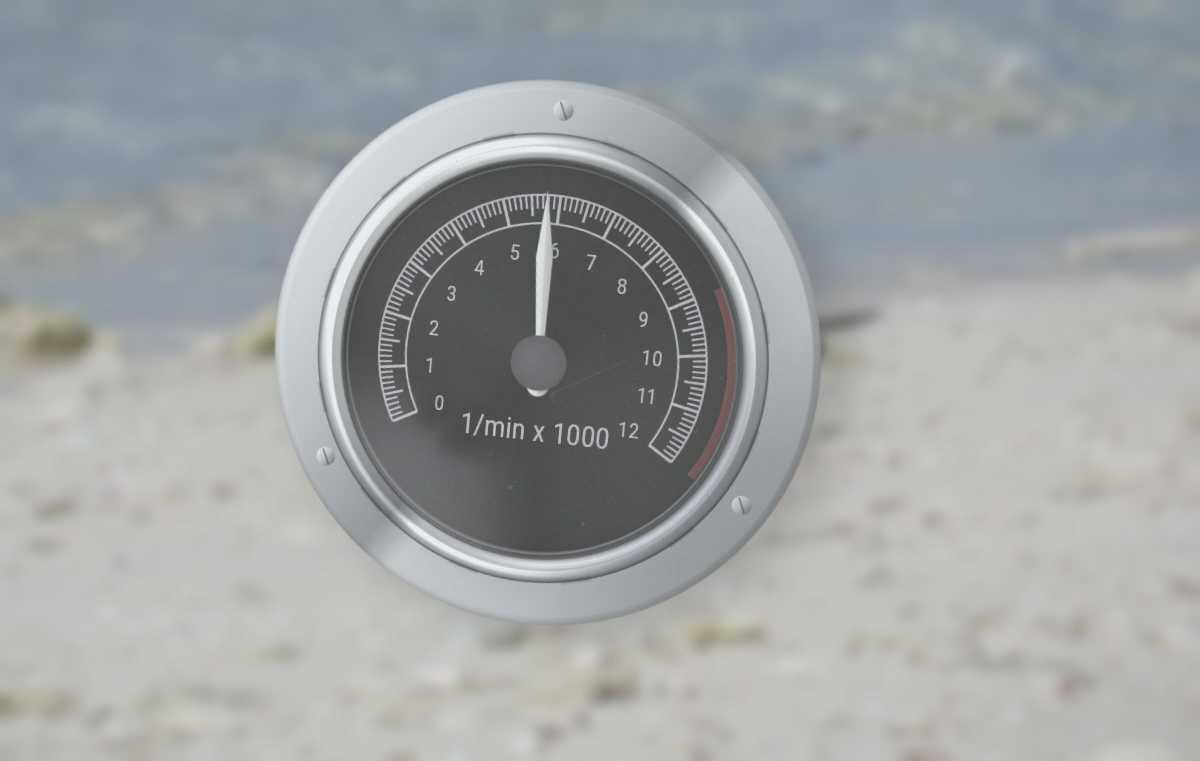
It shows 5800 rpm
